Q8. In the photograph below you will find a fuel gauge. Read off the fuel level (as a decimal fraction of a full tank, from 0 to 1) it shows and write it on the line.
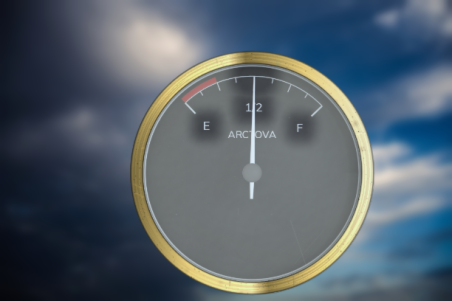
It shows 0.5
